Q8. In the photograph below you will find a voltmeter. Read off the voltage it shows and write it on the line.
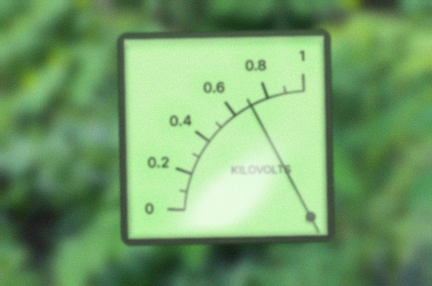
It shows 0.7 kV
